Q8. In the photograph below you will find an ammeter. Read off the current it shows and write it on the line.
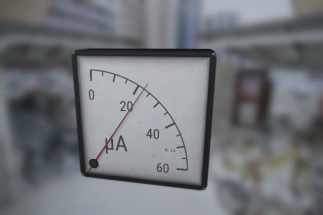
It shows 22.5 µA
